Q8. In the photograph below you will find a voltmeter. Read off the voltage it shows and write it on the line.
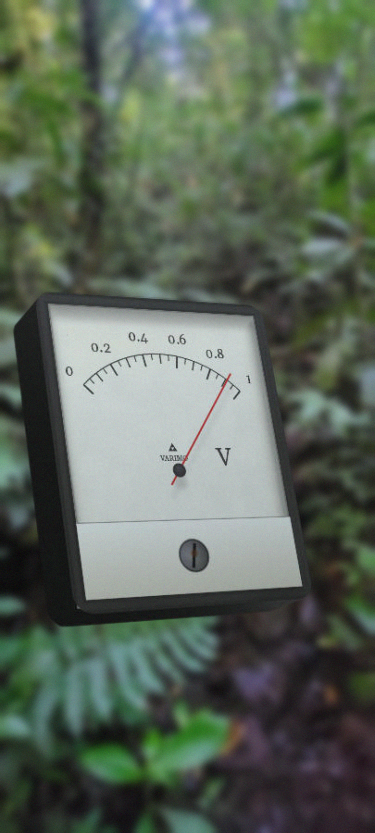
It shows 0.9 V
